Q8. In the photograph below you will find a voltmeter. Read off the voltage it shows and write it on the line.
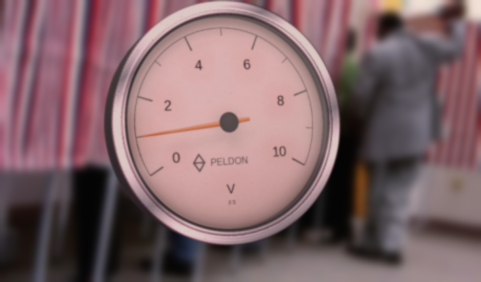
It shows 1 V
